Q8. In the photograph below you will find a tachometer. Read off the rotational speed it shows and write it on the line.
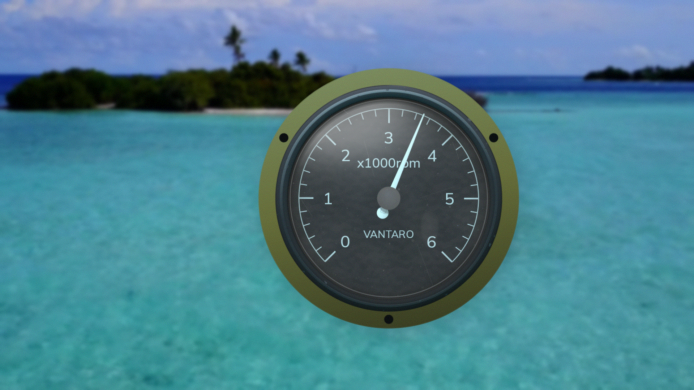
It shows 3500 rpm
